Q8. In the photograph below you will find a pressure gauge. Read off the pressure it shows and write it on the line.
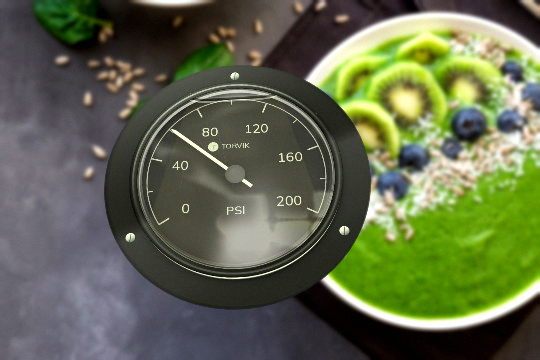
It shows 60 psi
